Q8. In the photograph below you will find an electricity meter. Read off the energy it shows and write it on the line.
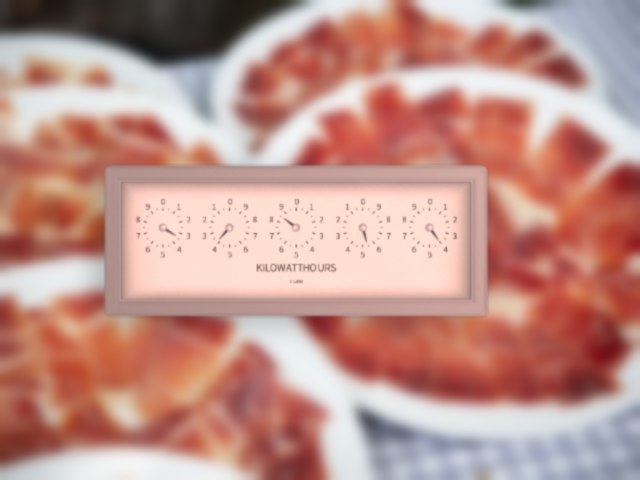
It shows 33854 kWh
